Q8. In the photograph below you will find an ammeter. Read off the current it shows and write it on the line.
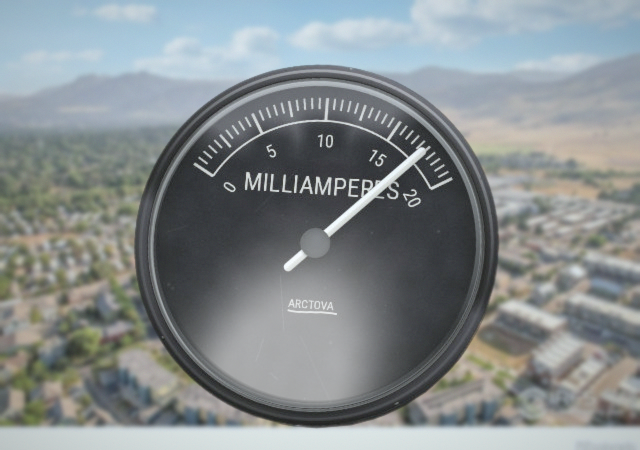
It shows 17.5 mA
